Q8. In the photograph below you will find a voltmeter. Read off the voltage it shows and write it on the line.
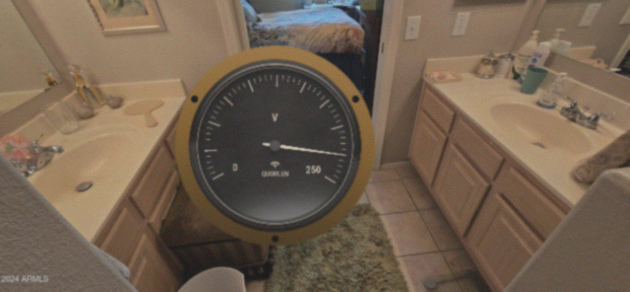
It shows 225 V
